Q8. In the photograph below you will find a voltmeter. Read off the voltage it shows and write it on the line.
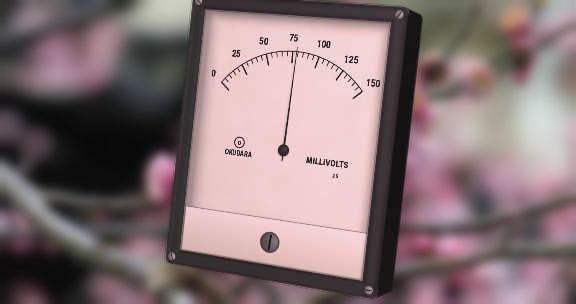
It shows 80 mV
